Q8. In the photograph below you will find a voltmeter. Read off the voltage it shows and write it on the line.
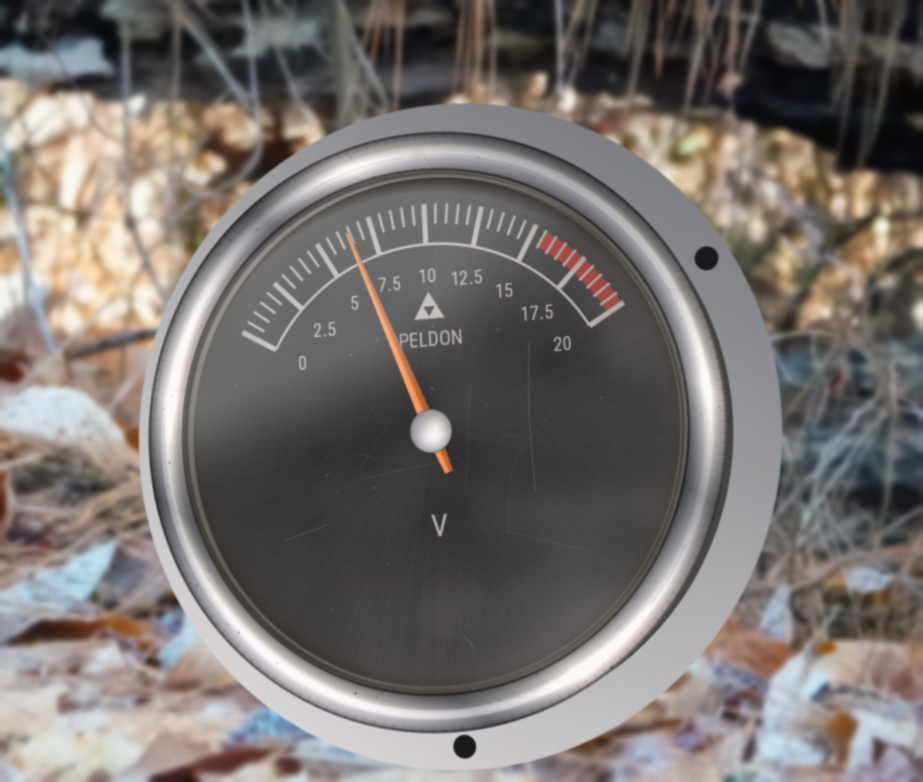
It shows 6.5 V
